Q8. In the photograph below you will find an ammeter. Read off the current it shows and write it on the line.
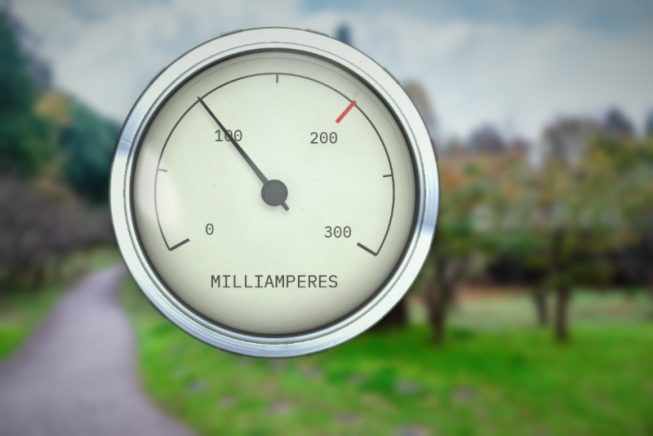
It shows 100 mA
